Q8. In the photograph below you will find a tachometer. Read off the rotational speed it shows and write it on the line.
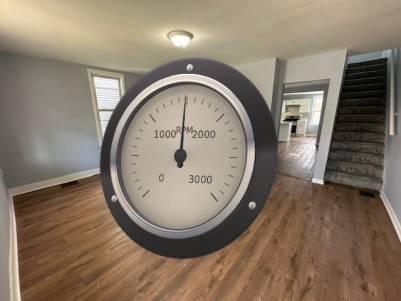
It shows 1500 rpm
